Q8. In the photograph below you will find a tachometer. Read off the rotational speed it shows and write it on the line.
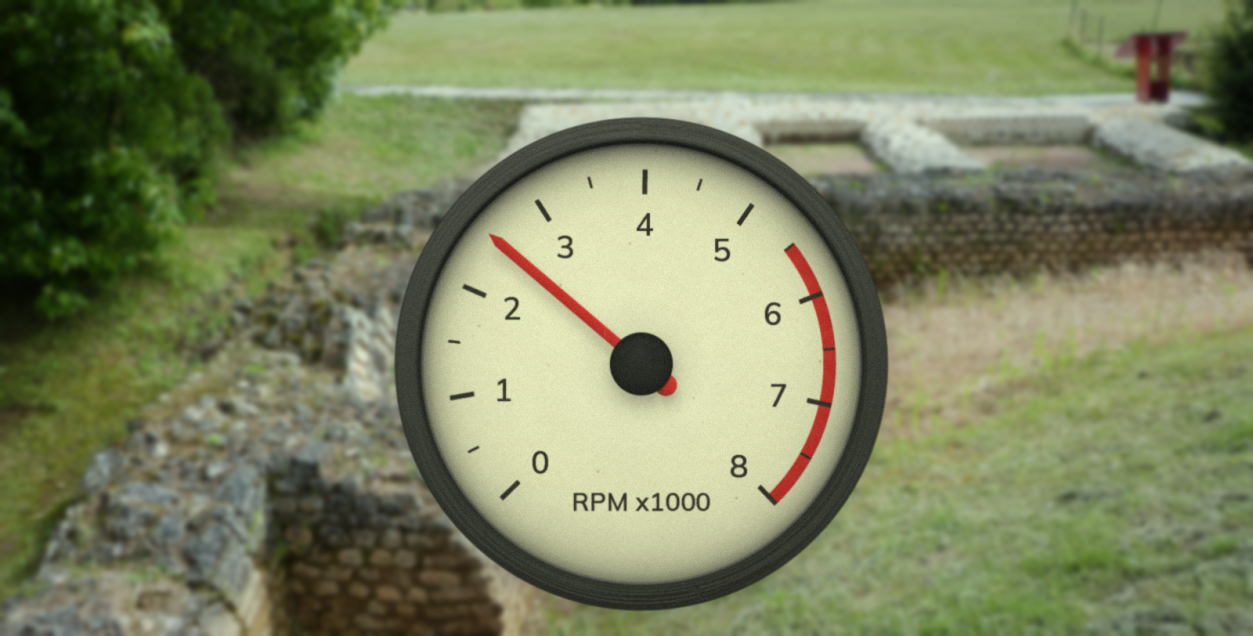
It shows 2500 rpm
